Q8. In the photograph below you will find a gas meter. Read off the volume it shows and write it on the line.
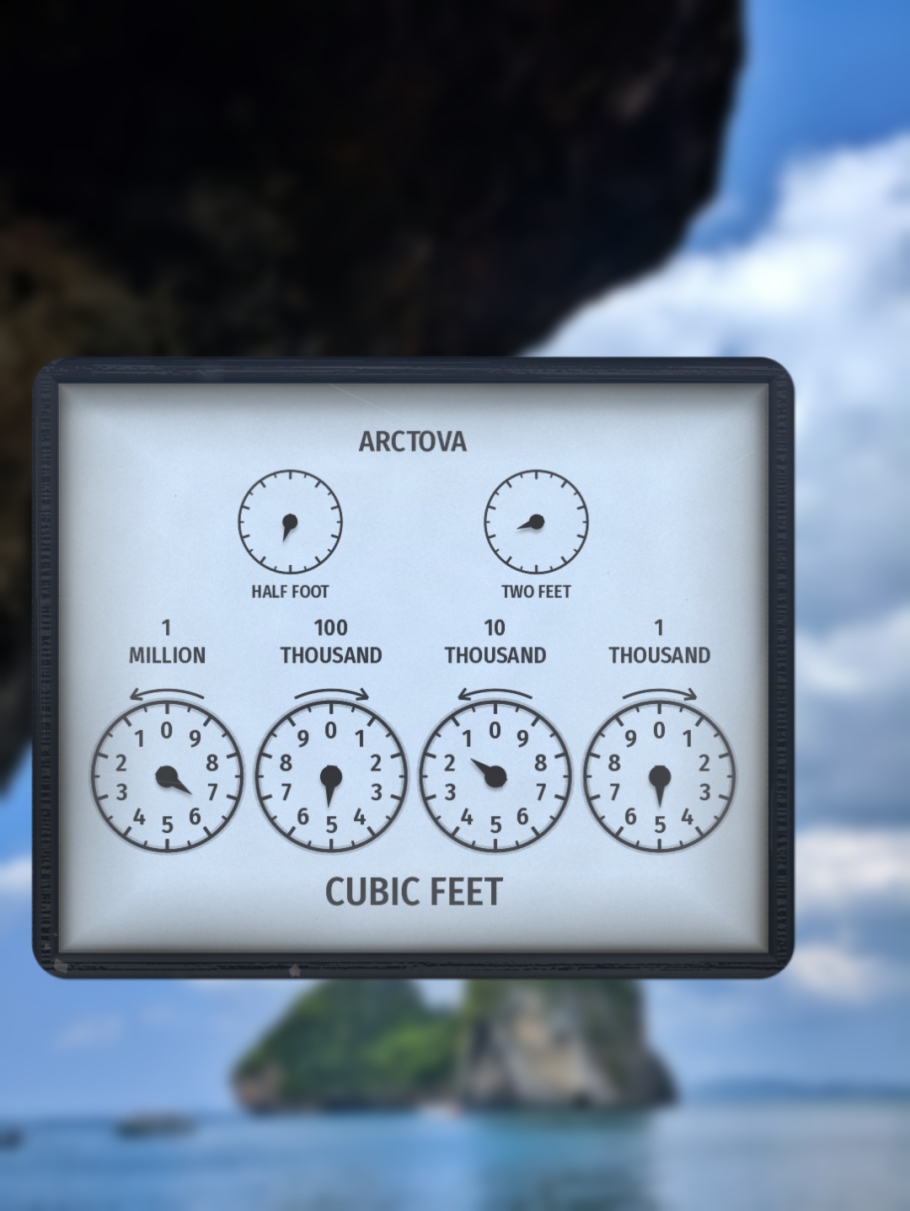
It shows 651500 ft³
